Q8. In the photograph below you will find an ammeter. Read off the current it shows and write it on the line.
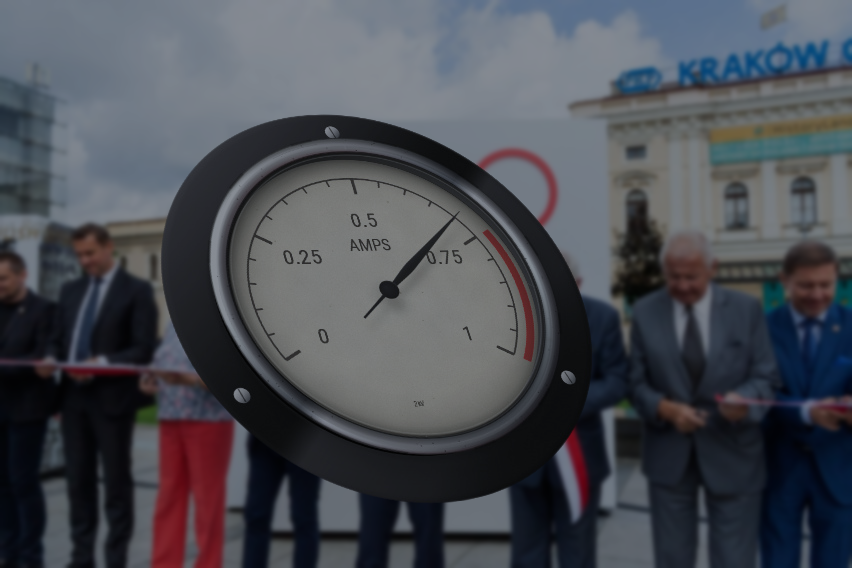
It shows 0.7 A
